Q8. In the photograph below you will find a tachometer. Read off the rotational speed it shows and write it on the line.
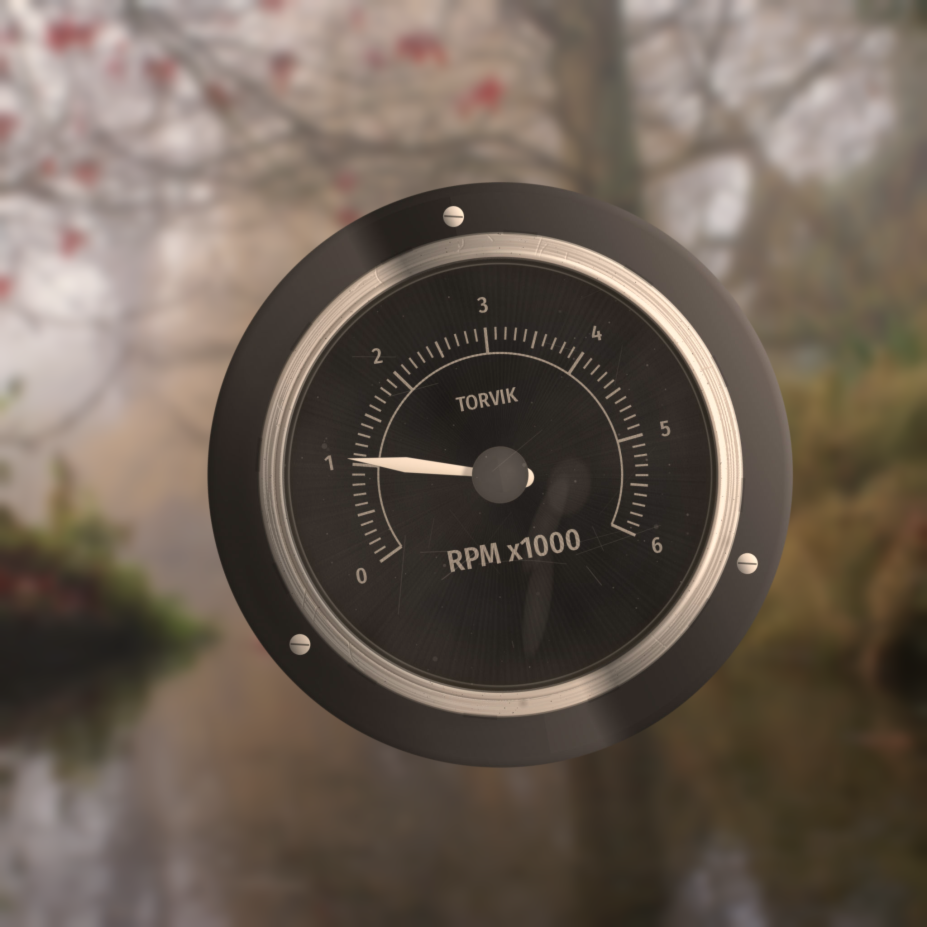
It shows 1050 rpm
